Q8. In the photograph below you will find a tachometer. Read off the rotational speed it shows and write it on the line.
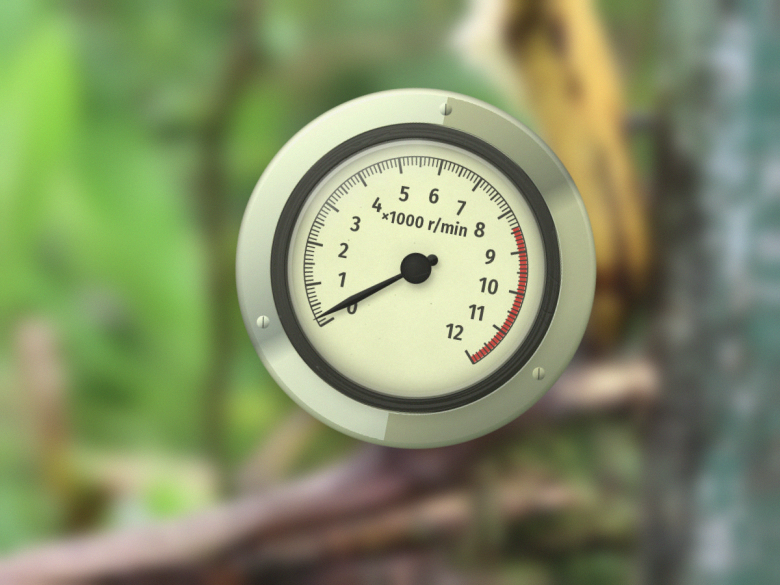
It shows 200 rpm
